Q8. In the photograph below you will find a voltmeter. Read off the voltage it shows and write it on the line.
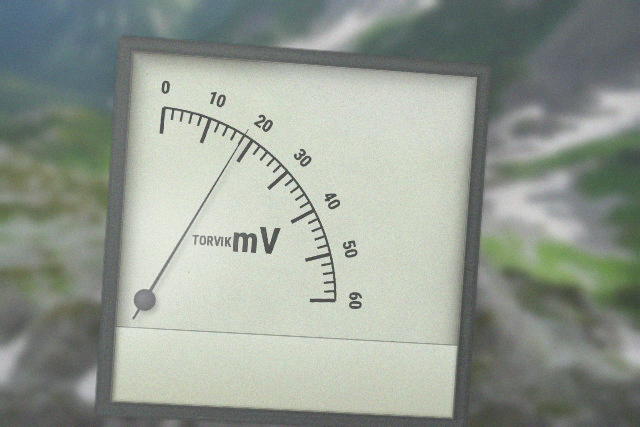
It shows 18 mV
